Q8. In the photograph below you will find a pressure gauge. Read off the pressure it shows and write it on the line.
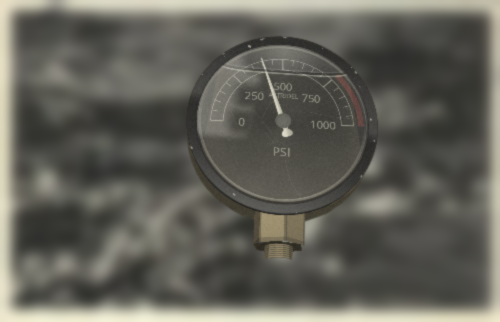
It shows 400 psi
